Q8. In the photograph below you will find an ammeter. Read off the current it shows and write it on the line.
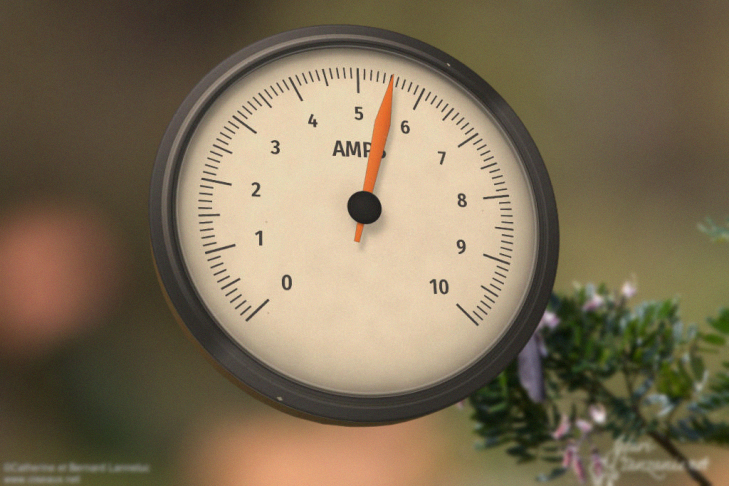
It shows 5.5 A
